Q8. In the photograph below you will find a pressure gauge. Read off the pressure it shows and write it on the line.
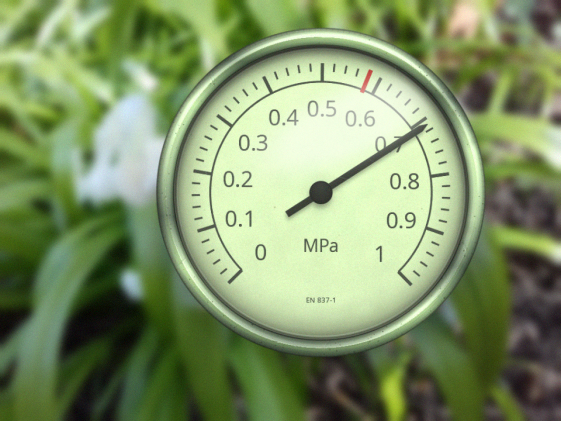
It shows 0.71 MPa
